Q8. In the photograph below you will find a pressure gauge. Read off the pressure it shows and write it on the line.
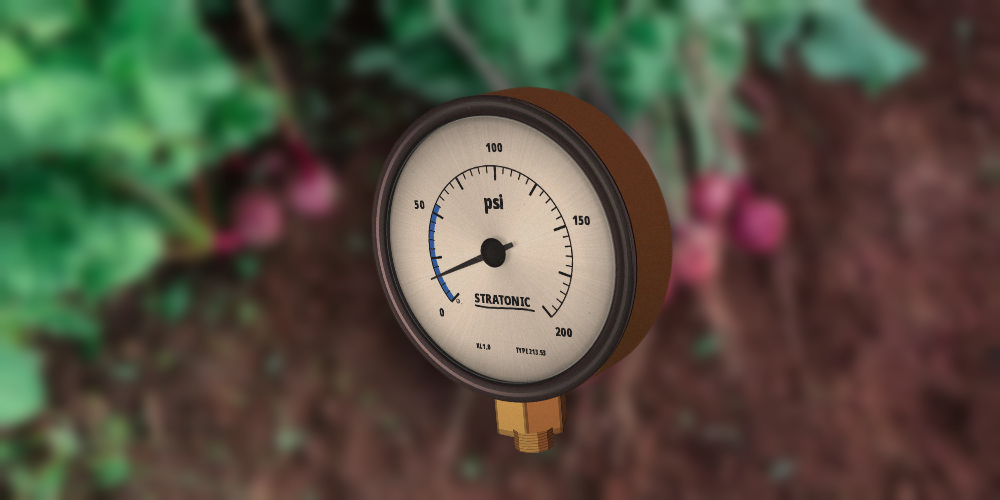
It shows 15 psi
